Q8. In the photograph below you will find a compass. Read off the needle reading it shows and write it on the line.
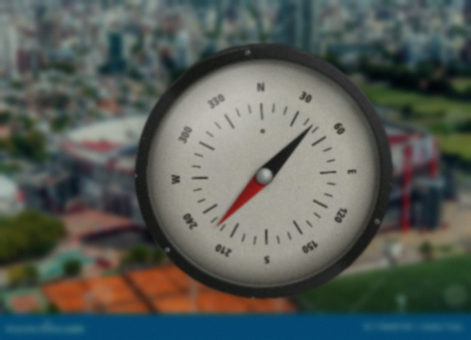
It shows 225 °
